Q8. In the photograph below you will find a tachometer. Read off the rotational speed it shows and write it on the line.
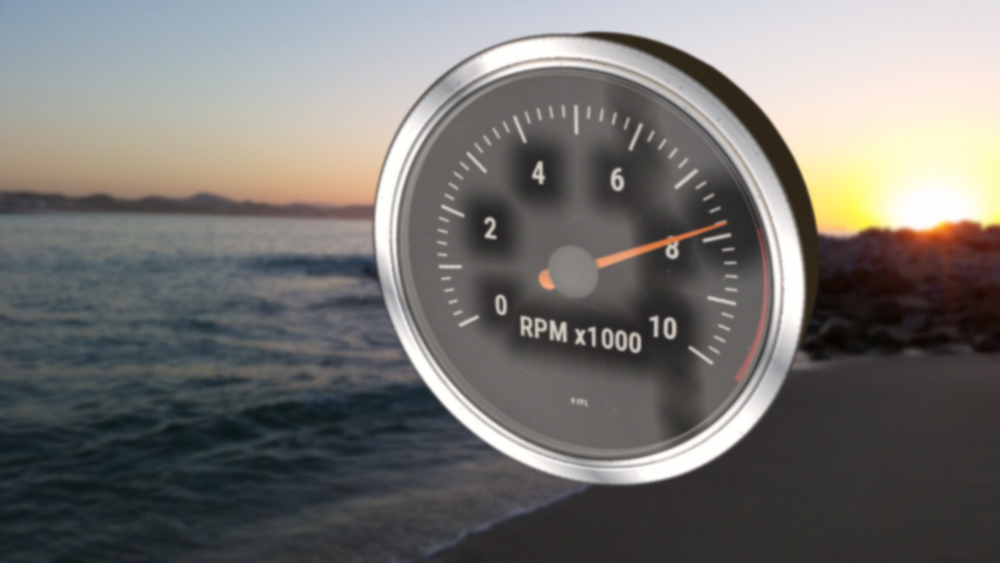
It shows 7800 rpm
